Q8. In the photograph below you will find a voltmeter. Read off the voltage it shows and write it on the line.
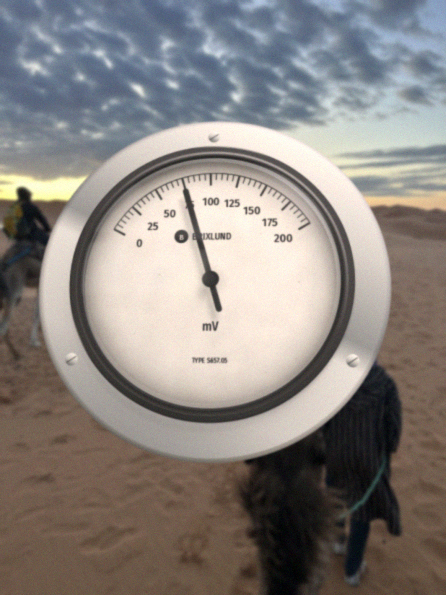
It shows 75 mV
